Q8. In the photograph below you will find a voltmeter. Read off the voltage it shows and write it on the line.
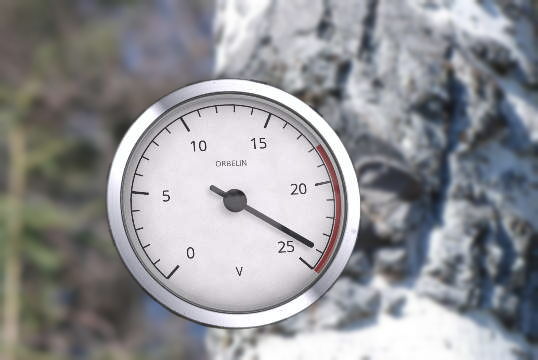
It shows 24 V
